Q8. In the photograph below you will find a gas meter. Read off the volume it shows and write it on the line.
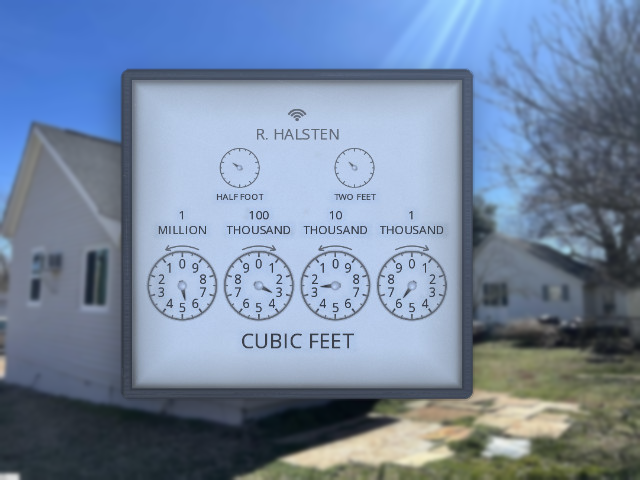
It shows 532600 ft³
